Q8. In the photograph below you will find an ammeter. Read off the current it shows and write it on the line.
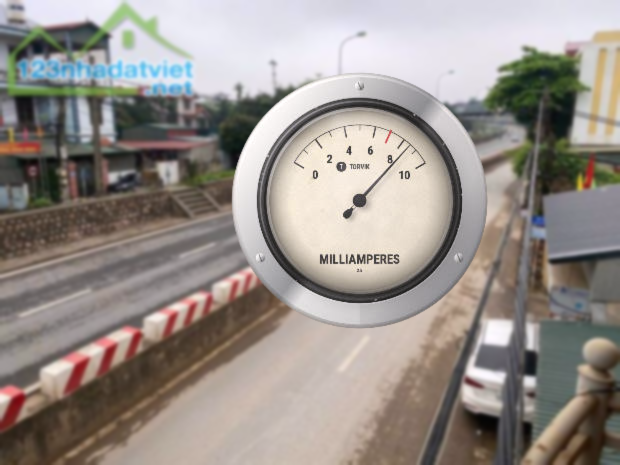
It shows 8.5 mA
